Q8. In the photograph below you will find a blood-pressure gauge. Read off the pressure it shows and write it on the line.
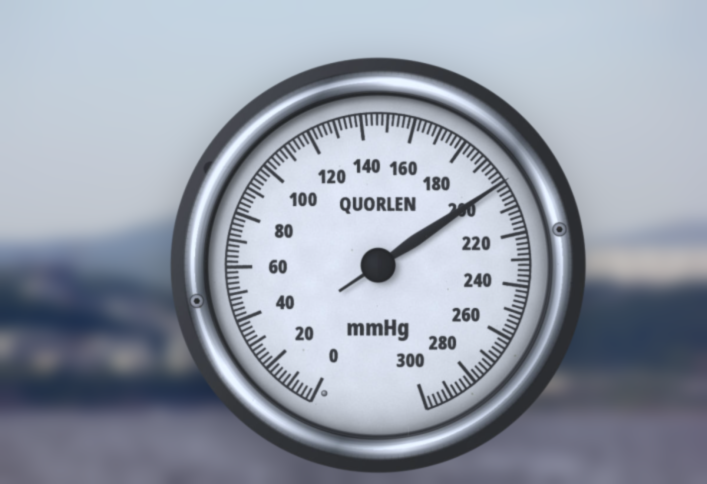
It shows 200 mmHg
